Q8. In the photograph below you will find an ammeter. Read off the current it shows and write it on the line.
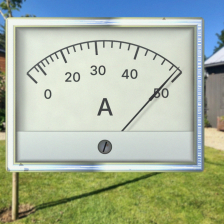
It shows 49 A
